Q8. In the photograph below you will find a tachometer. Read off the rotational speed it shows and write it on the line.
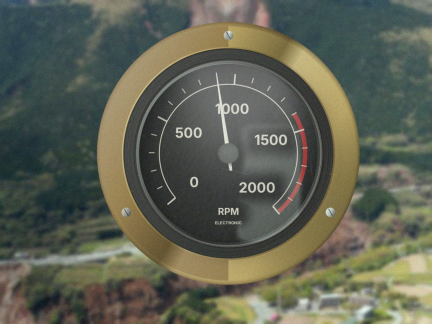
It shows 900 rpm
